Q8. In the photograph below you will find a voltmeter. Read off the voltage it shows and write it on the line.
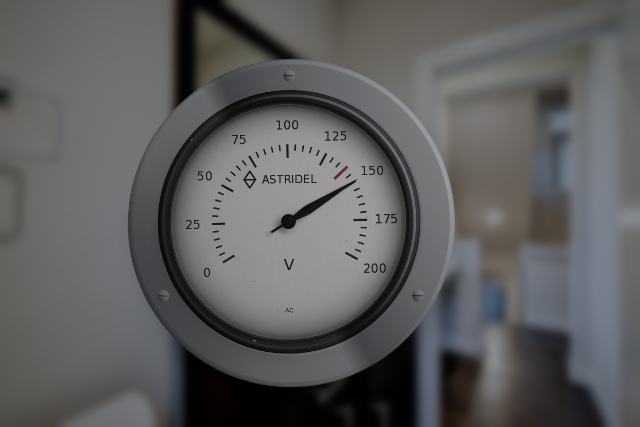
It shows 150 V
